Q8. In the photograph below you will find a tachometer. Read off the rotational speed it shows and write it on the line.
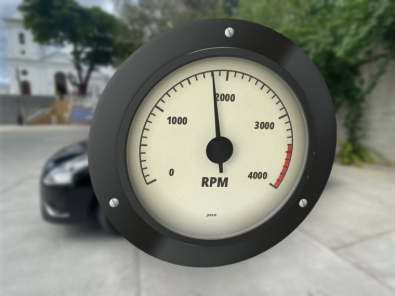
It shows 1800 rpm
